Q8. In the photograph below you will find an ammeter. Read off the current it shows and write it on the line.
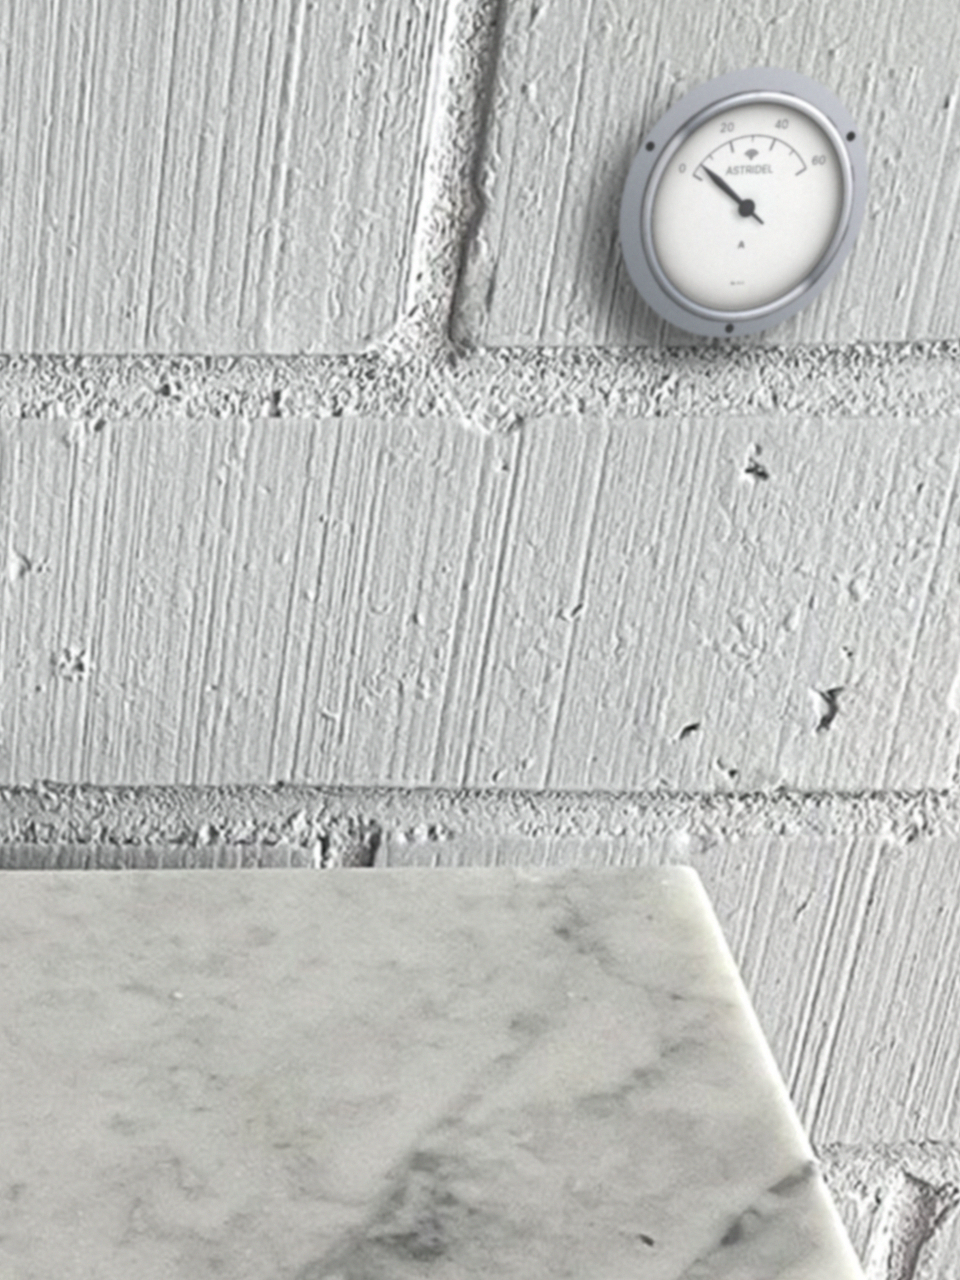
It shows 5 A
